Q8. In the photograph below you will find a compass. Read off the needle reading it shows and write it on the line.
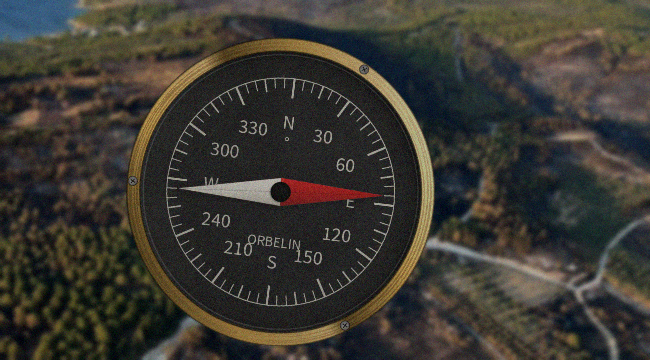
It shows 85 °
